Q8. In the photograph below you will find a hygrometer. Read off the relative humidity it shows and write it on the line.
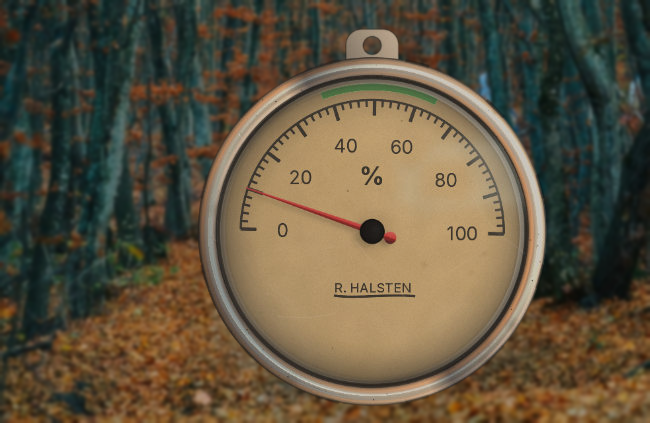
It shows 10 %
